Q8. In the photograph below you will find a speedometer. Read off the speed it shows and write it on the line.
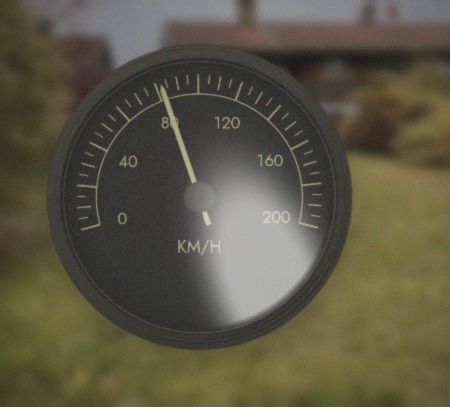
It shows 82.5 km/h
